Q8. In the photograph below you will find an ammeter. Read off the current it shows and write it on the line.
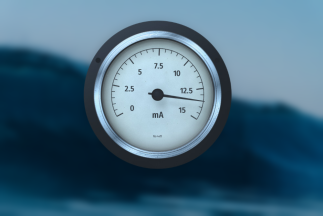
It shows 13.5 mA
